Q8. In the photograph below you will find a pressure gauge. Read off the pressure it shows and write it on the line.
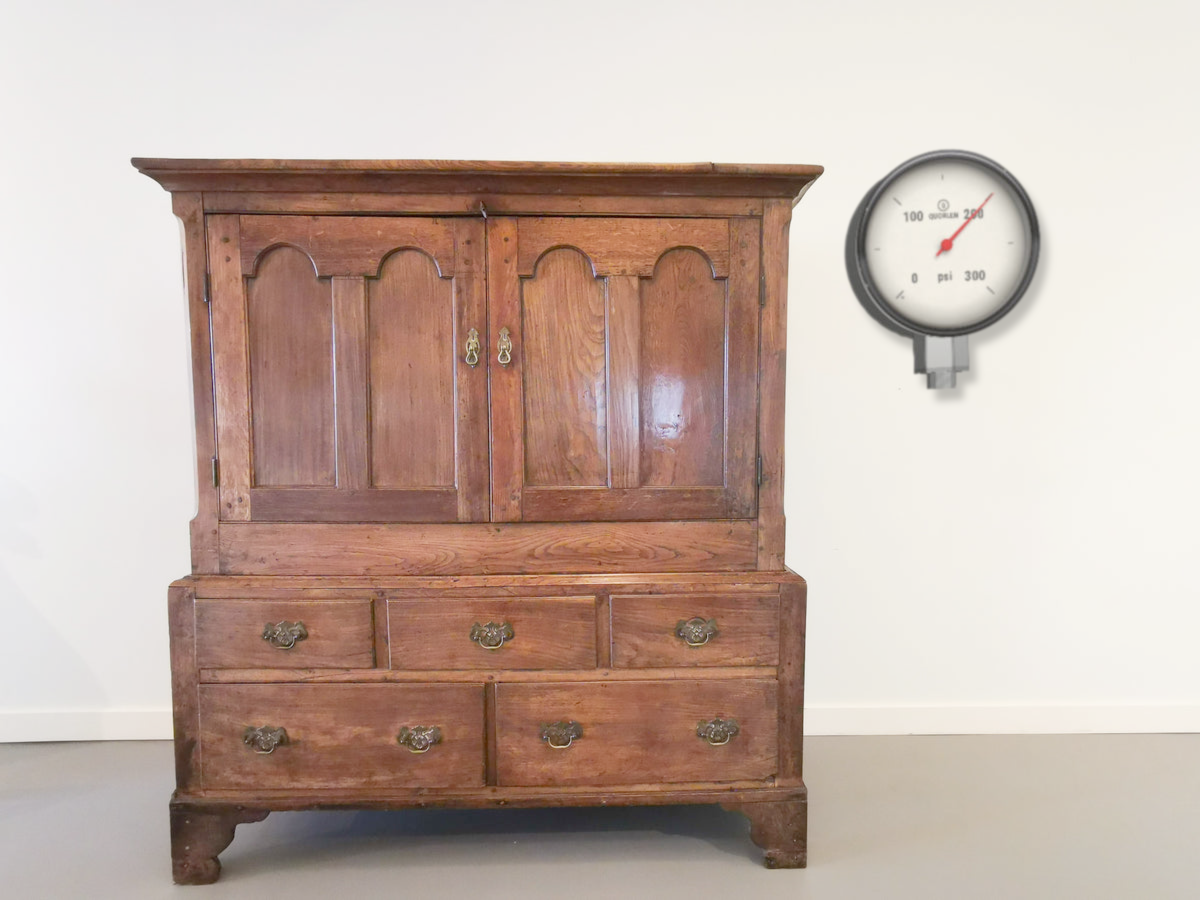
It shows 200 psi
